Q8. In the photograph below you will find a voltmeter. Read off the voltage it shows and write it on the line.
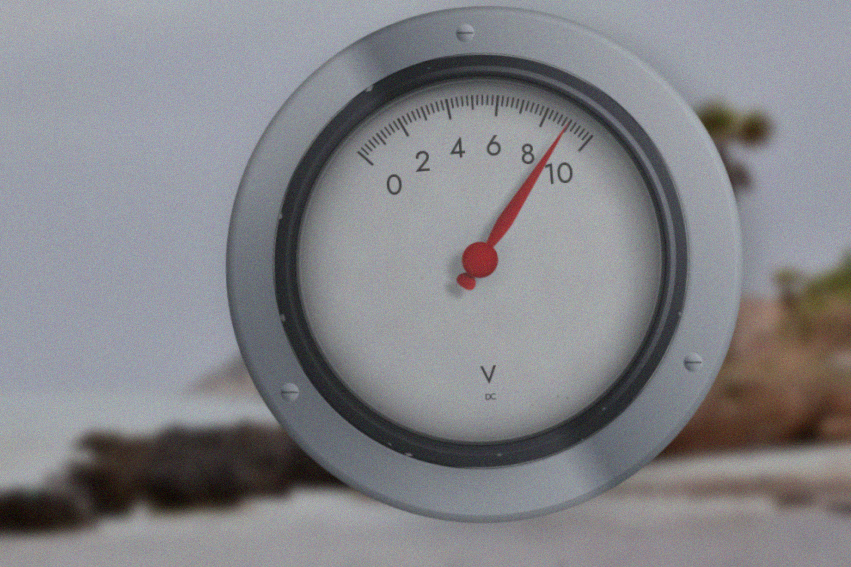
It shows 9 V
